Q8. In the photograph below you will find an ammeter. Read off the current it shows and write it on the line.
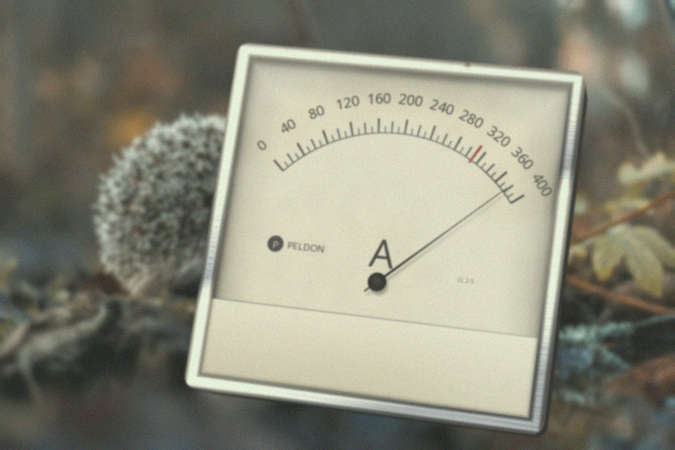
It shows 380 A
